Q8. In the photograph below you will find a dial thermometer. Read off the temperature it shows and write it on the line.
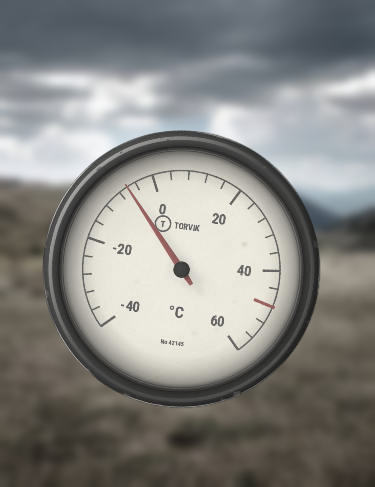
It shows -6 °C
